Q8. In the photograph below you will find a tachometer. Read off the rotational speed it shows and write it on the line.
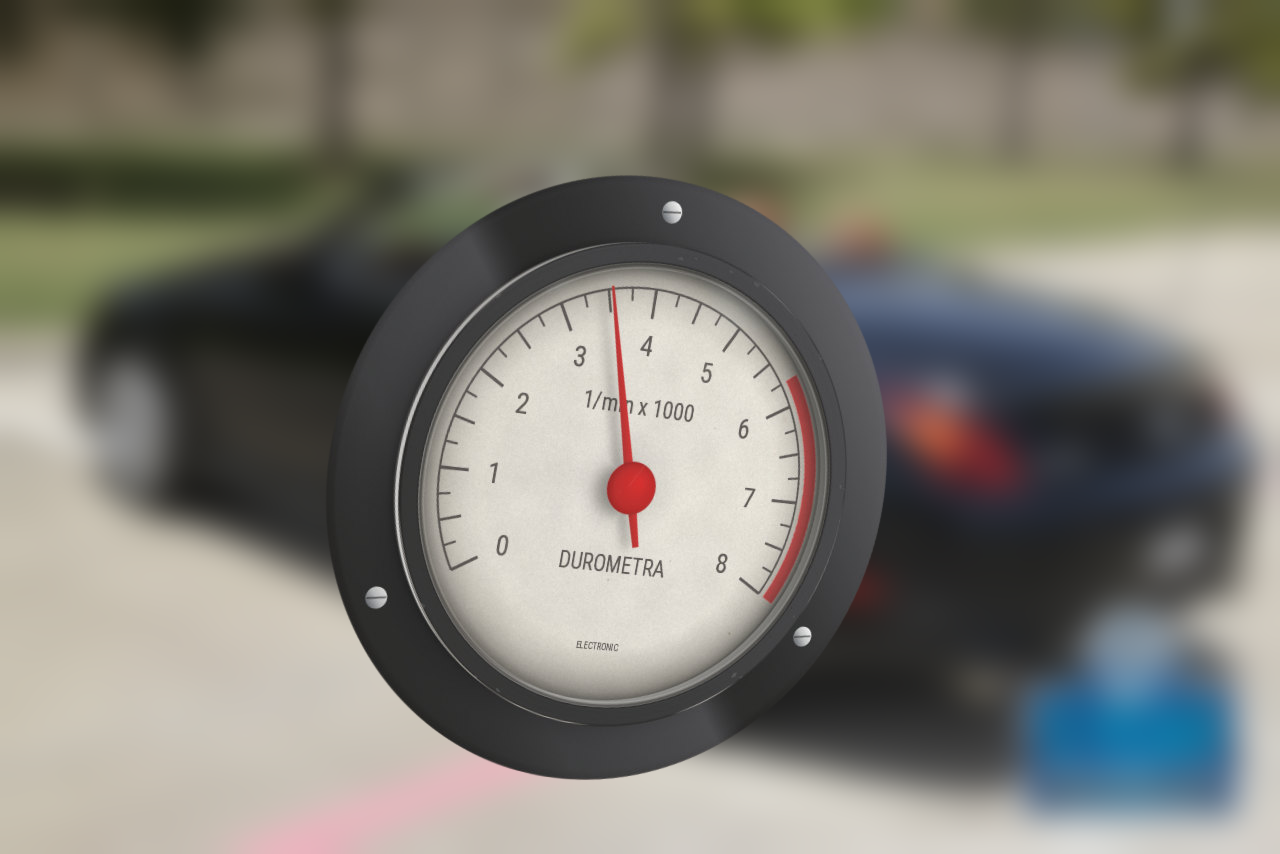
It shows 3500 rpm
